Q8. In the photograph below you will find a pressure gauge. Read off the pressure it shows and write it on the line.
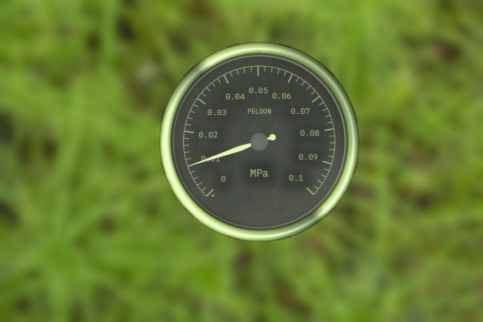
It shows 0.01 MPa
